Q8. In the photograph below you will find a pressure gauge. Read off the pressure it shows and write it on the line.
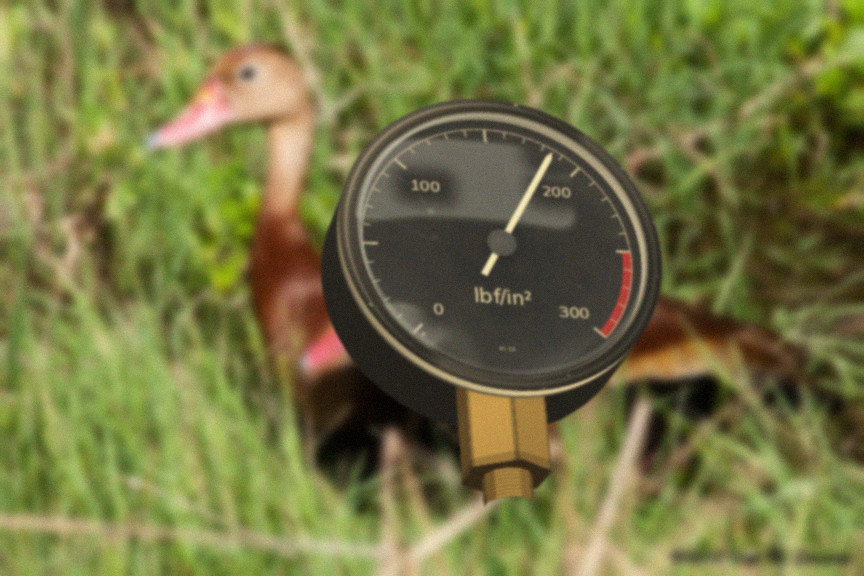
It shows 185 psi
